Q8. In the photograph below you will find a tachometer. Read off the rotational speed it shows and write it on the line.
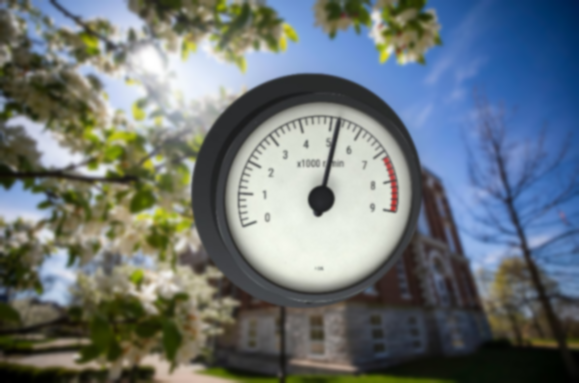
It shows 5200 rpm
